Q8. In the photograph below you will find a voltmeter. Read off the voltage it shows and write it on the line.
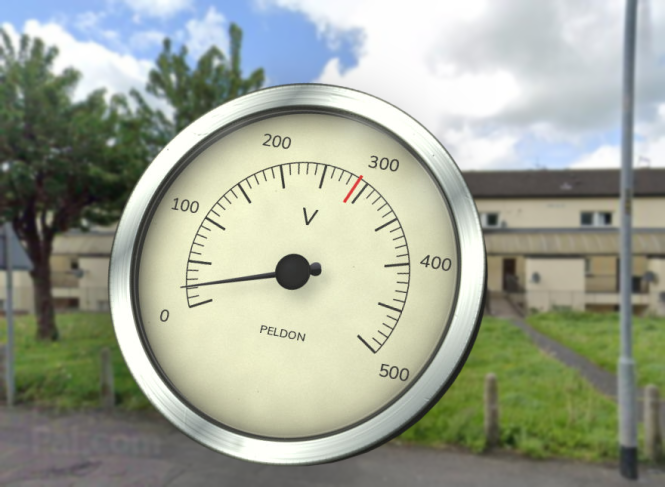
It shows 20 V
